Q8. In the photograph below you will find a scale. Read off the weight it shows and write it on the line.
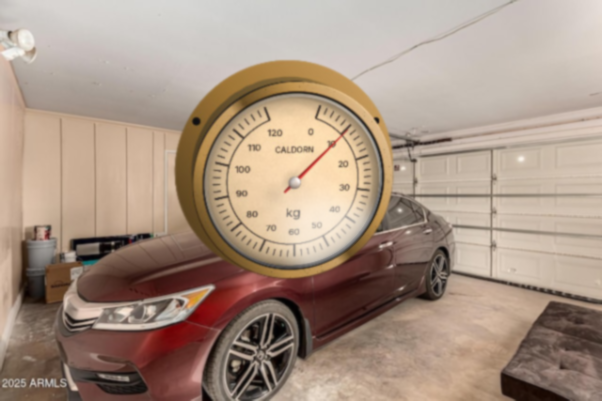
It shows 10 kg
